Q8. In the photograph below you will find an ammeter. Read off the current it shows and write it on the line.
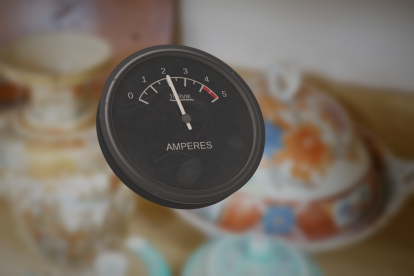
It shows 2 A
